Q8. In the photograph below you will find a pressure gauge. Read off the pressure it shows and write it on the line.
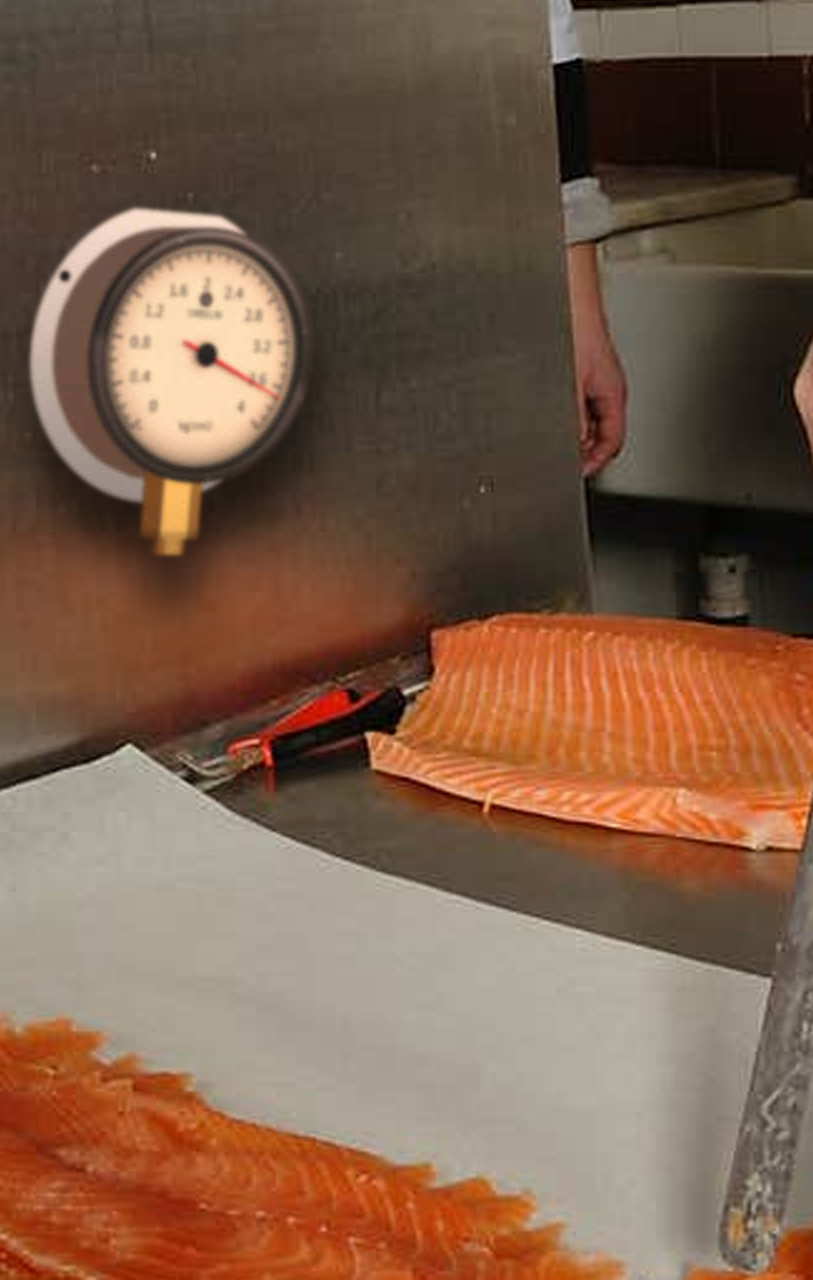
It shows 3.7 kg/cm²
